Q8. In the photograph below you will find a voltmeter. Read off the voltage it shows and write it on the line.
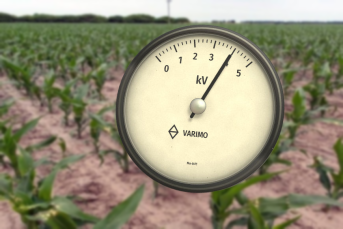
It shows 4 kV
